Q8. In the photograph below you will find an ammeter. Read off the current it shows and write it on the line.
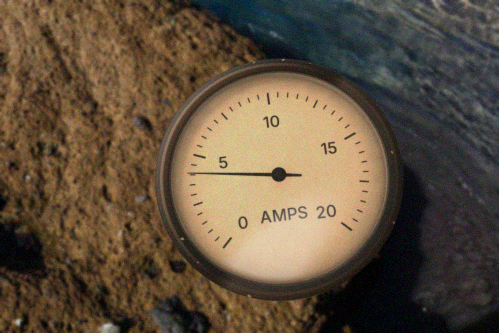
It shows 4 A
